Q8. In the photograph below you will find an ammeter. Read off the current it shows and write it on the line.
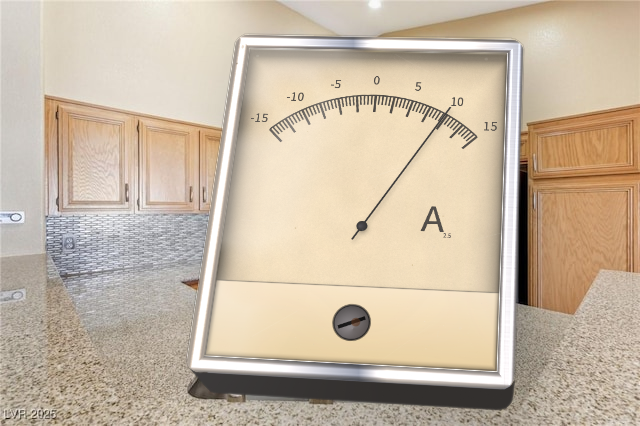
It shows 10 A
